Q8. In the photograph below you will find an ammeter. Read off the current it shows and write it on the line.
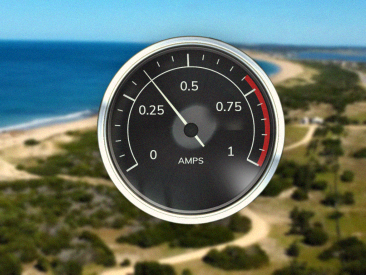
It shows 0.35 A
